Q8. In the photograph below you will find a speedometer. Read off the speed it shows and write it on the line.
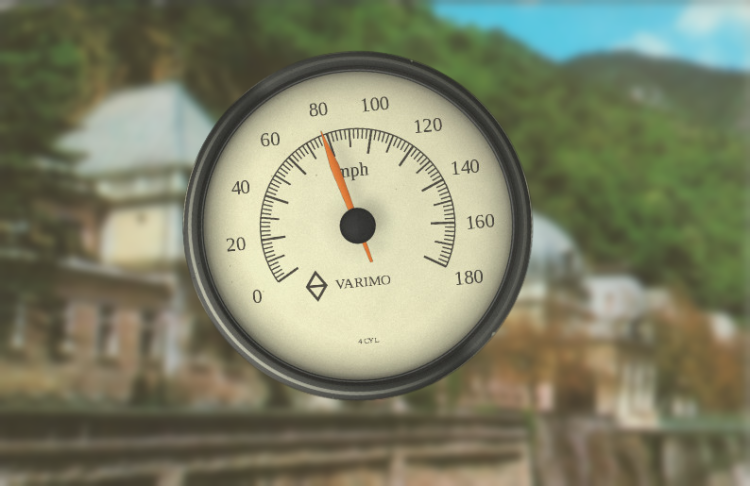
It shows 78 mph
